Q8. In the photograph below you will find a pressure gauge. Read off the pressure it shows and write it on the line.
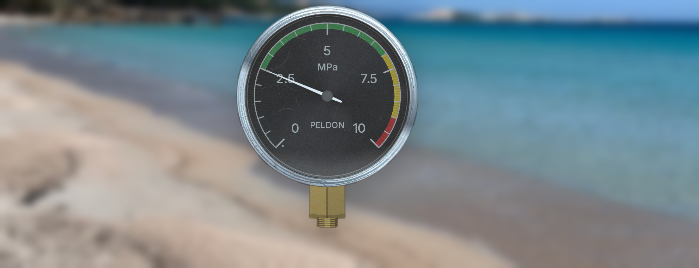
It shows 2.5 MPa
